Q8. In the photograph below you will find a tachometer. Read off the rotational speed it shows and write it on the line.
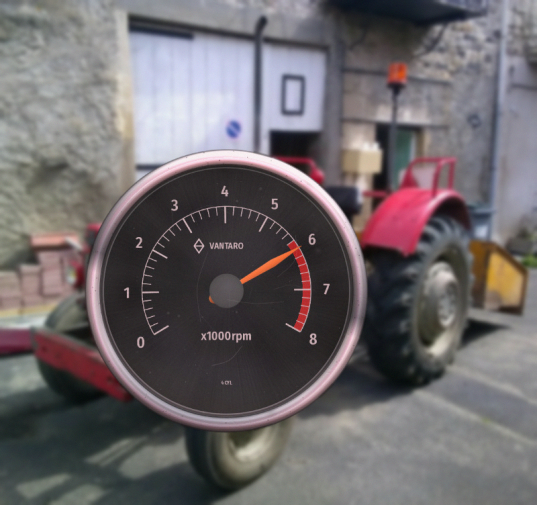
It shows 6000 rpm
